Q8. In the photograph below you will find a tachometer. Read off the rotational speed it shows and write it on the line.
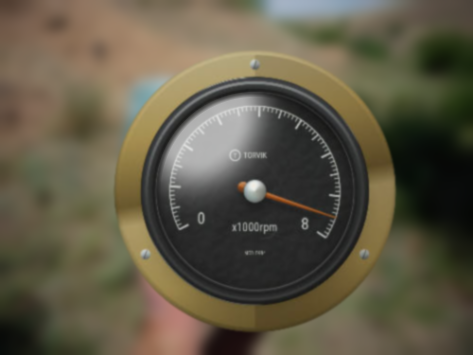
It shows 7500 rpm
